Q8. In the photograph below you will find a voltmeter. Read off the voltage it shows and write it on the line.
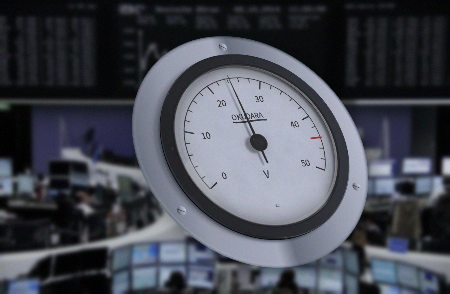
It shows 24 V
